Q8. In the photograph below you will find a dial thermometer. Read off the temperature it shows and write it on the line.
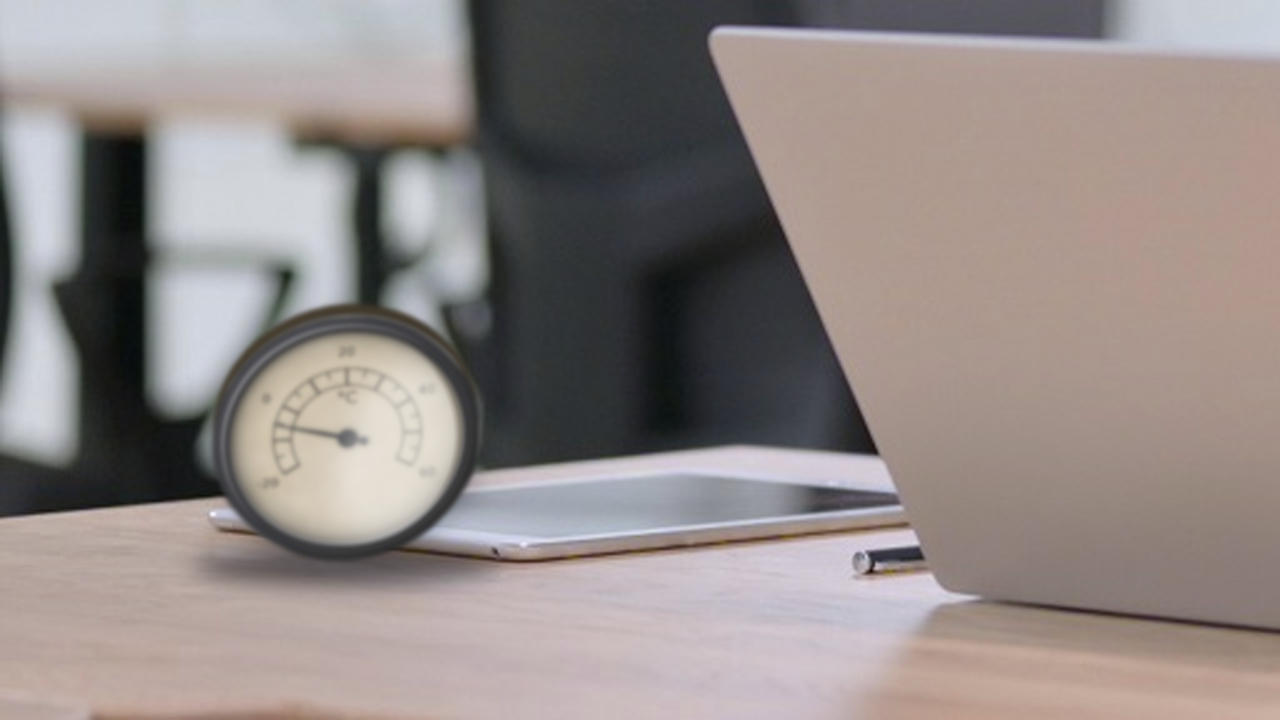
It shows -5 °C
